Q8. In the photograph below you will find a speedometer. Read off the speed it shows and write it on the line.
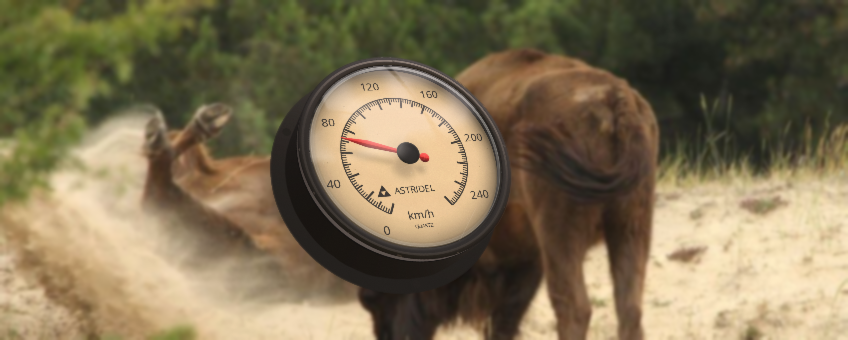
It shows 70 km/h
